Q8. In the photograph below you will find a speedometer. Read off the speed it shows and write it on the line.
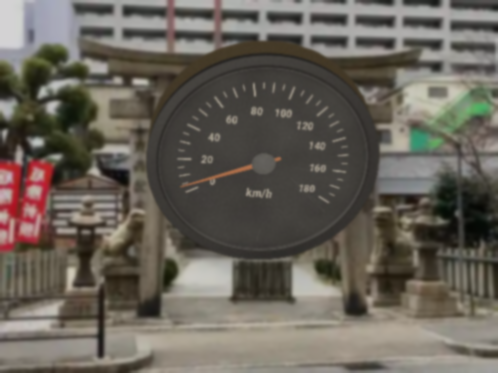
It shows 5 km/h
